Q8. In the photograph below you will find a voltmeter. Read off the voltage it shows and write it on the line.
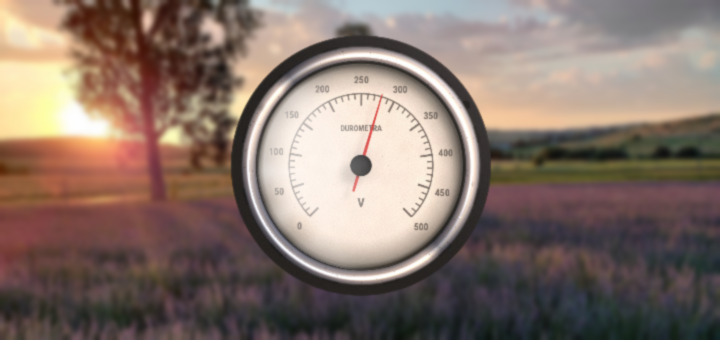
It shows 280 V
